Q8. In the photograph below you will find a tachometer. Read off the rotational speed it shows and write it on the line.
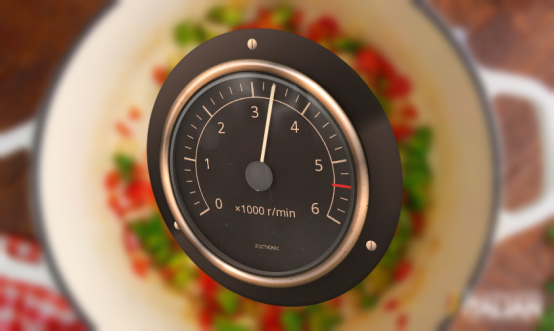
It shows 3400 rpm
